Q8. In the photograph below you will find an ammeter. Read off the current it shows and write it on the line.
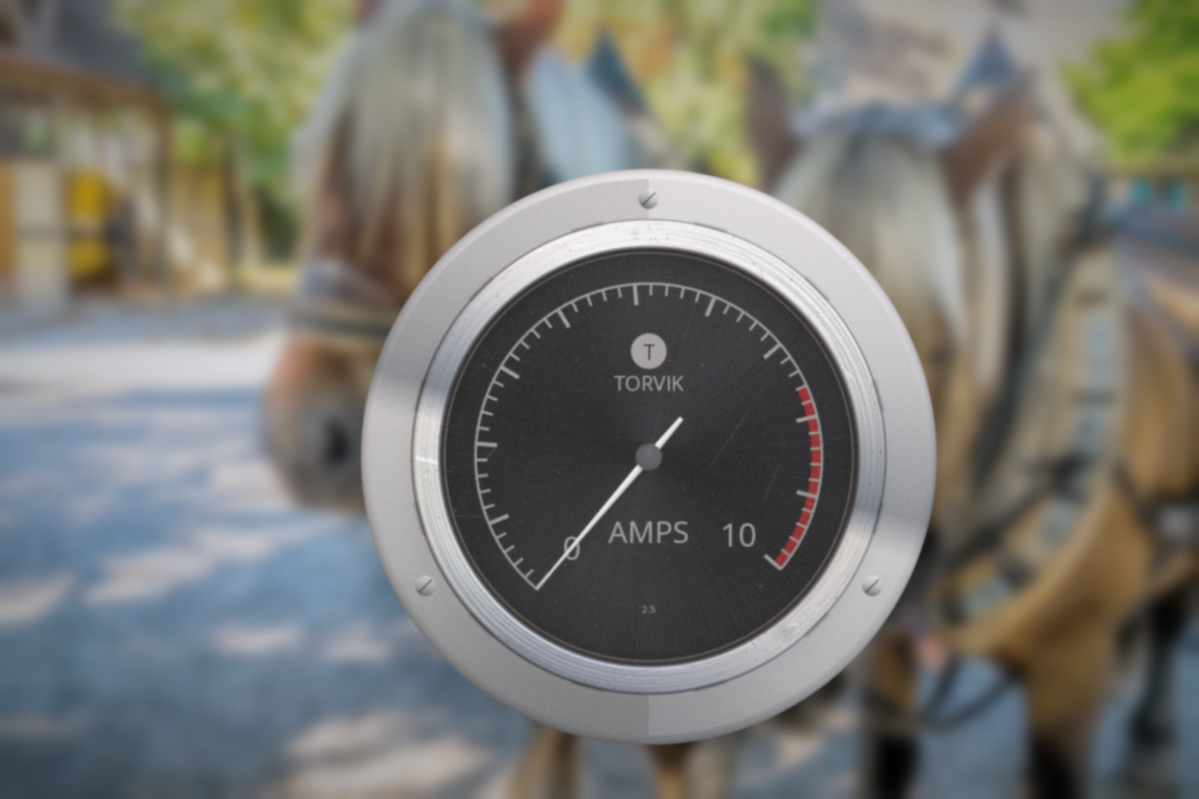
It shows 0 A
